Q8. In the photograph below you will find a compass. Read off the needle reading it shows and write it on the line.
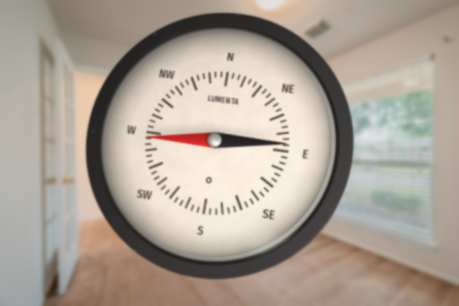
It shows 265 °
